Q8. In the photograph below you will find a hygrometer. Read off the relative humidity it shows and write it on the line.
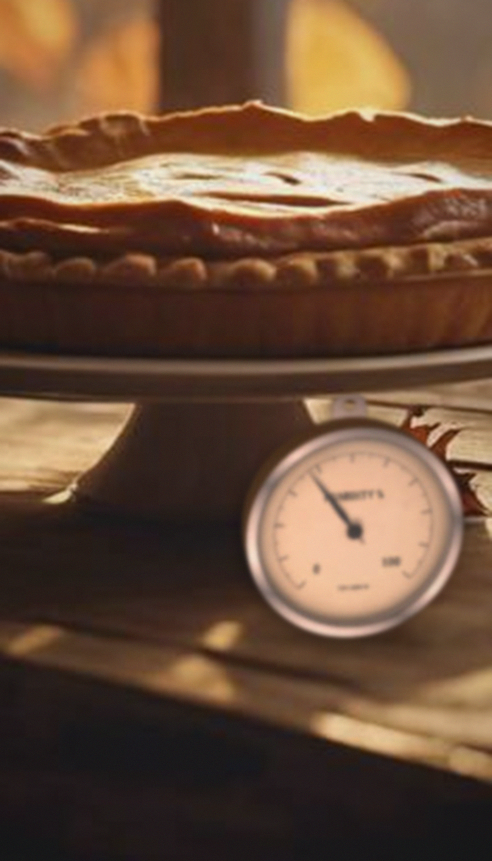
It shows 37.5 %
